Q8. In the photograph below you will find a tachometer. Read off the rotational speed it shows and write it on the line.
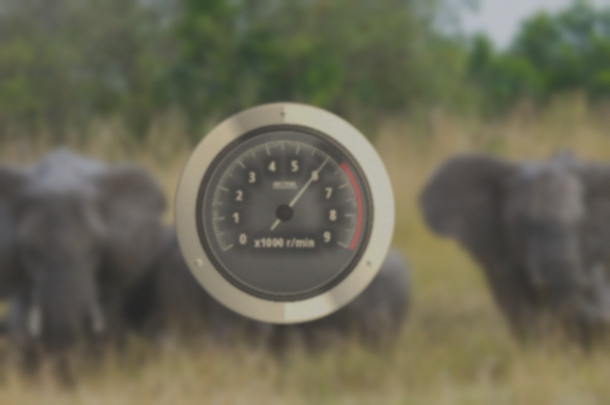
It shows 6000 rpm
